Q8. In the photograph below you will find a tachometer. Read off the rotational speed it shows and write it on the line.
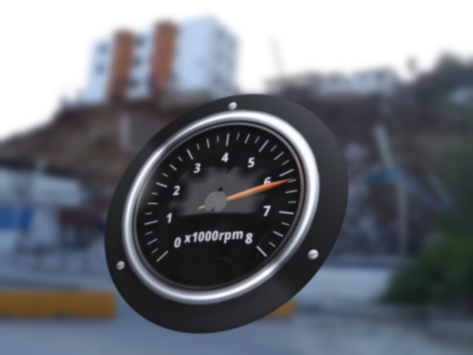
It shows 6250 rpm
